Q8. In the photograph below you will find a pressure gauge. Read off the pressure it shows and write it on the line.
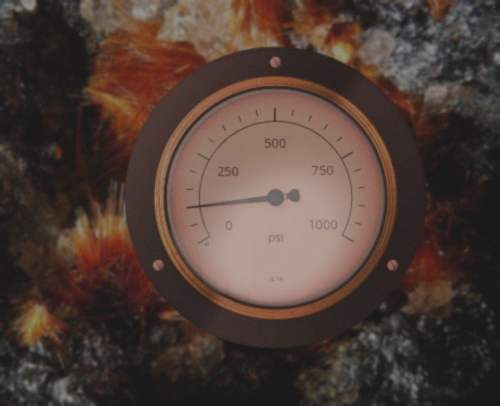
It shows 100 psi
